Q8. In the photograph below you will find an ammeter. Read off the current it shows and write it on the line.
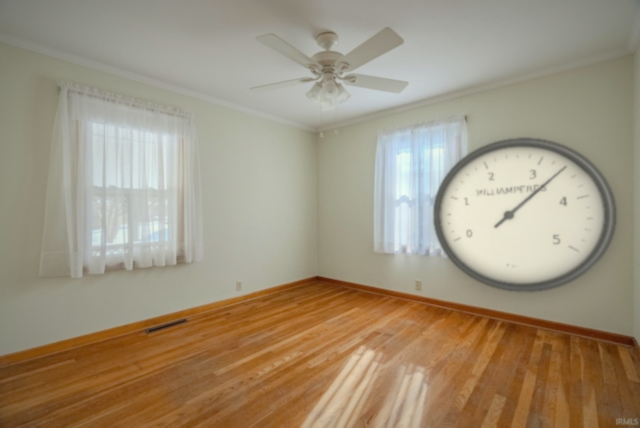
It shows 3.4 mA
